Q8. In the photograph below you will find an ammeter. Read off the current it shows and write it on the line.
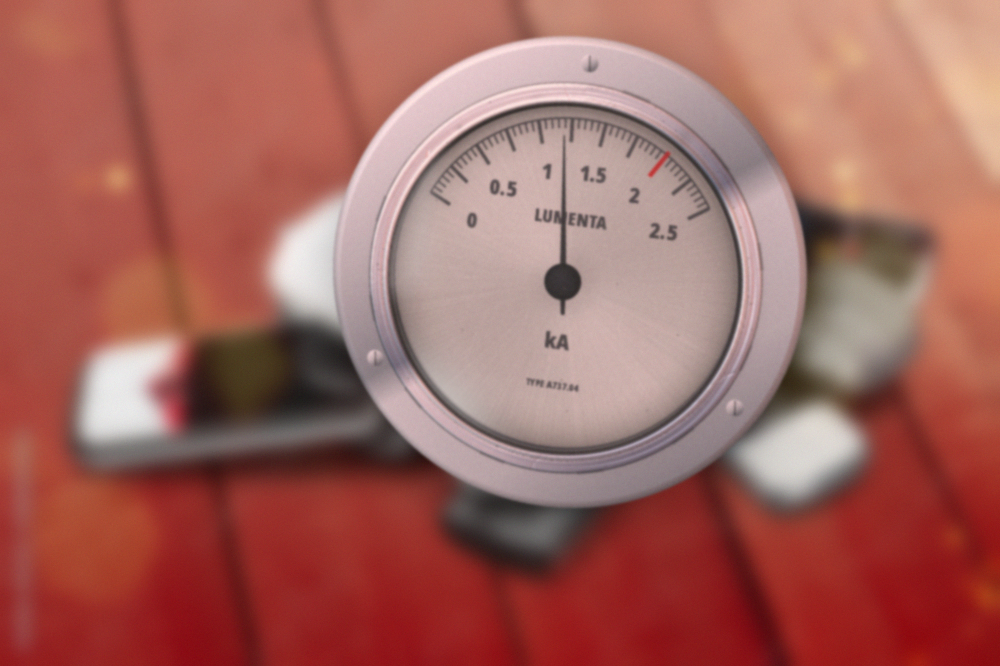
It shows 1.2 kA
